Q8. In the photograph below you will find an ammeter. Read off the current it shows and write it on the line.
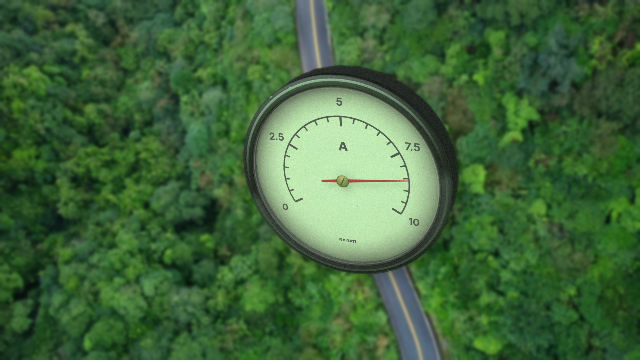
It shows 8.5 A
